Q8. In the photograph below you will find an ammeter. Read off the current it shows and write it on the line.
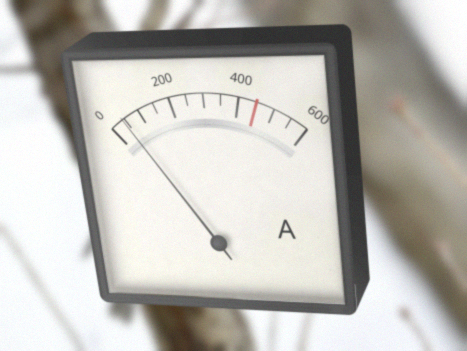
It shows 50 A
